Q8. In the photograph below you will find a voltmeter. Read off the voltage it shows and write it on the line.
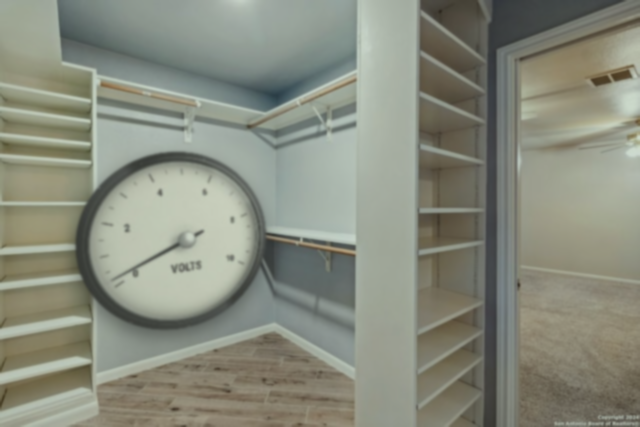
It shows 0.25 V
